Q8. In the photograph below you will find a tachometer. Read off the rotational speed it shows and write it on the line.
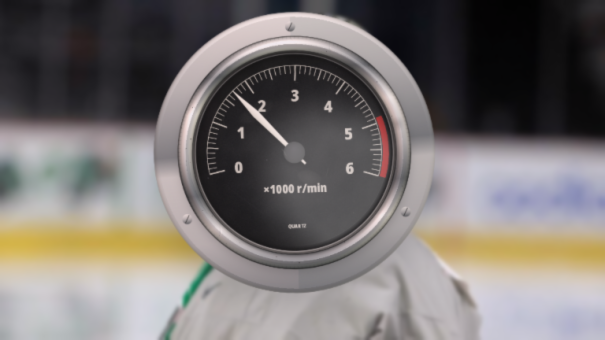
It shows 1700 rpm
